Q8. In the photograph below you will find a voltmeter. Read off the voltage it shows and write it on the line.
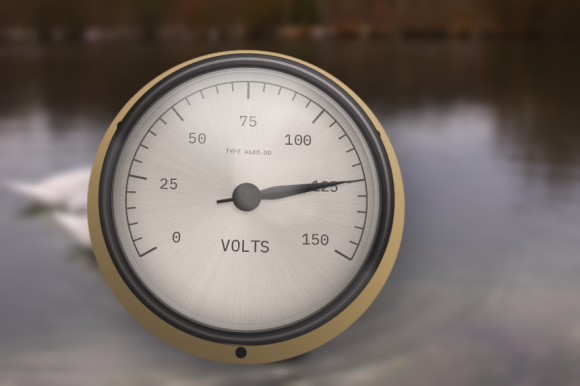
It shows 125 V
